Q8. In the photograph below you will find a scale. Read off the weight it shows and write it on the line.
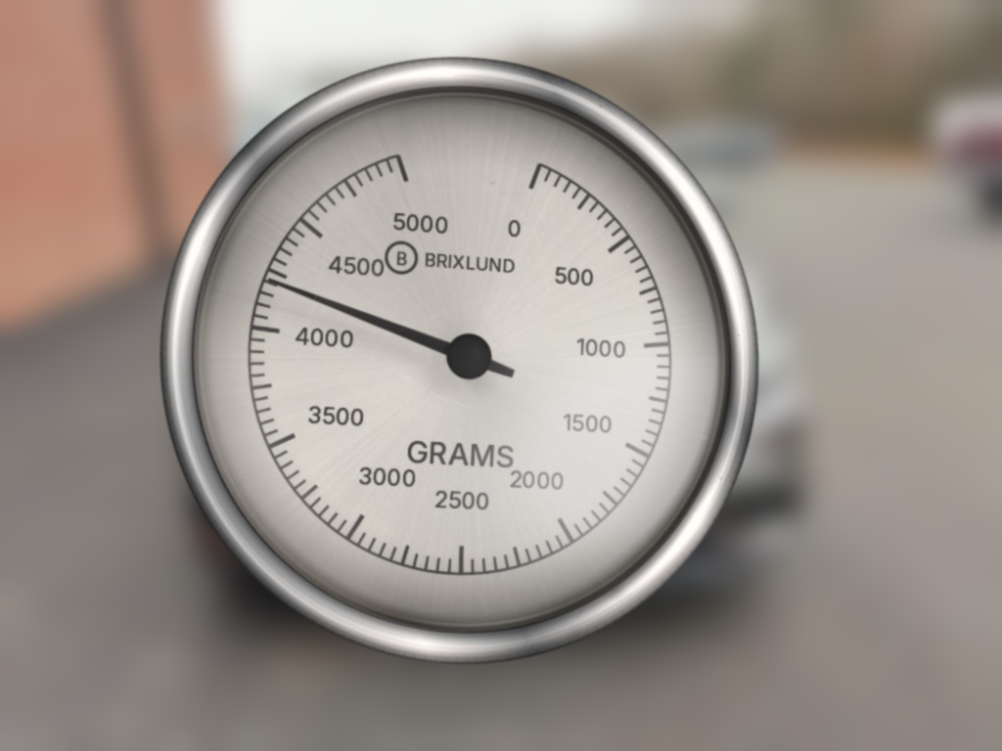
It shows 4200 g
